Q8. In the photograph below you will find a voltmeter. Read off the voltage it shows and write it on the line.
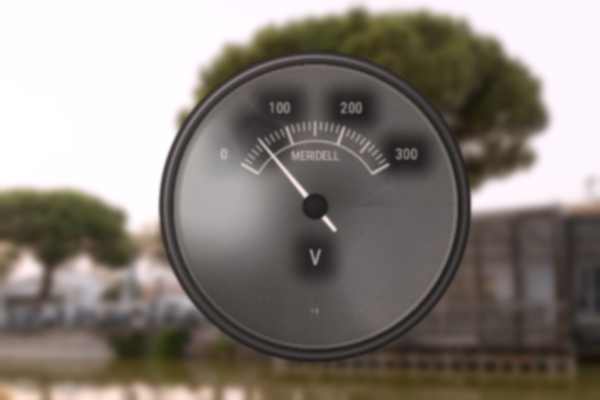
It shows 50 V
